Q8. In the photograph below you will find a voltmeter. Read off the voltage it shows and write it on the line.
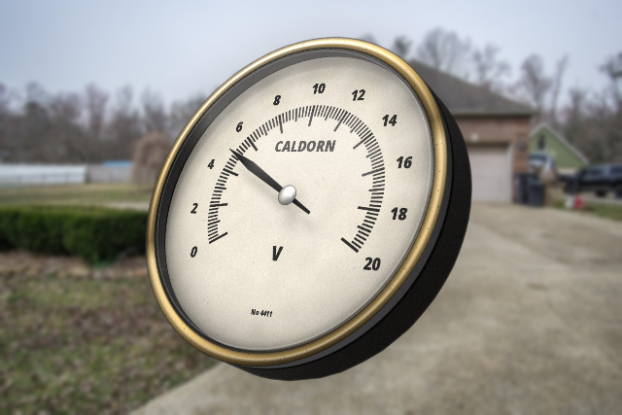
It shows 5 V
